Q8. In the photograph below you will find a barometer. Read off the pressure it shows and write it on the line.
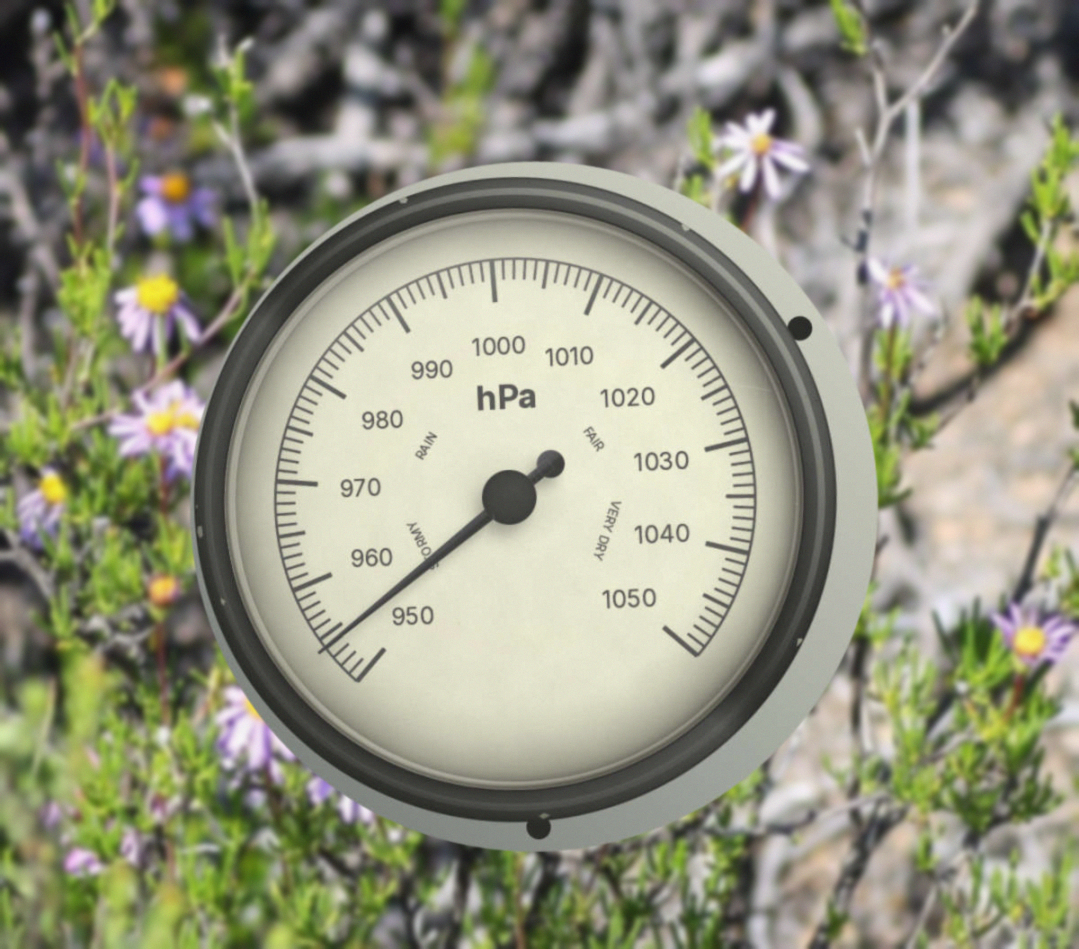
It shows 954 hPa
